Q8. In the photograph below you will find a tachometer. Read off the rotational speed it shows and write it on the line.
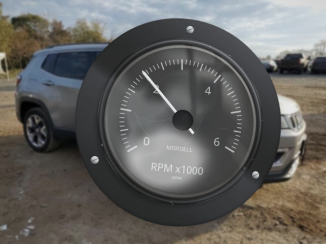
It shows 2000 rpm
